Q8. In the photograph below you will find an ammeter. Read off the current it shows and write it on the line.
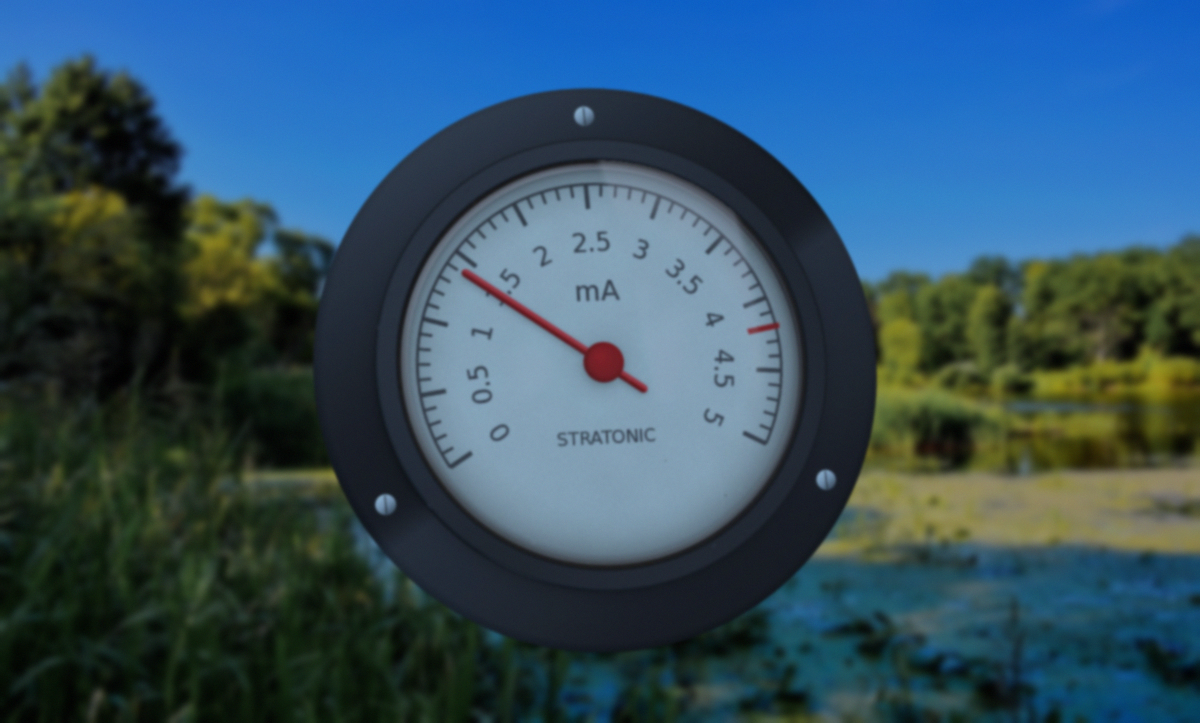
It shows 1.4 mA
